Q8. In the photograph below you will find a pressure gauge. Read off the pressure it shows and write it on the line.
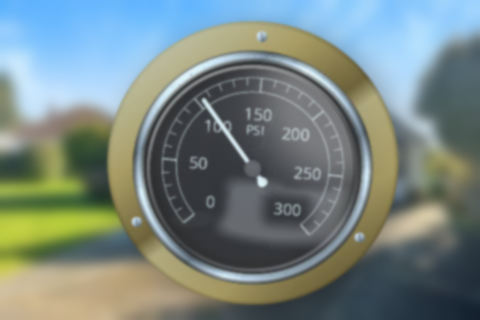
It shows 105 psi
